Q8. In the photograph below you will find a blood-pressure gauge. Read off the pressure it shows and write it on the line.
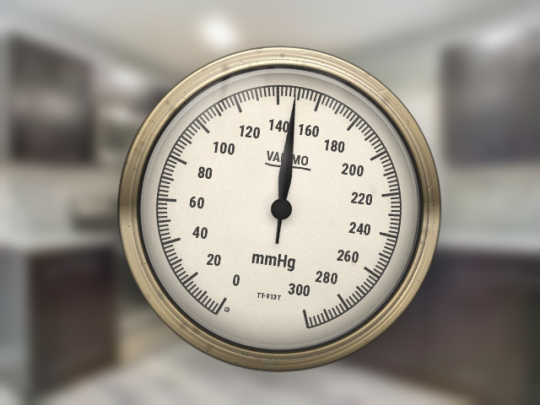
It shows 148 mmHg
